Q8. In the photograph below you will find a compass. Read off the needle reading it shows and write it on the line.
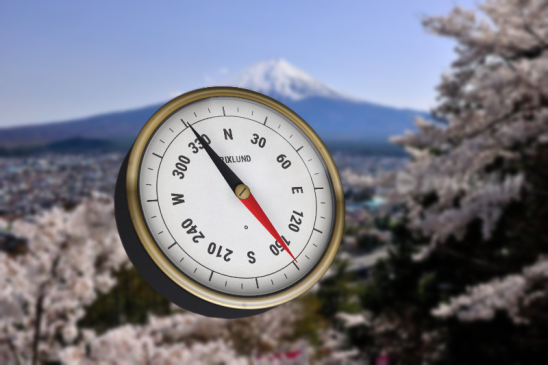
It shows 150 °
